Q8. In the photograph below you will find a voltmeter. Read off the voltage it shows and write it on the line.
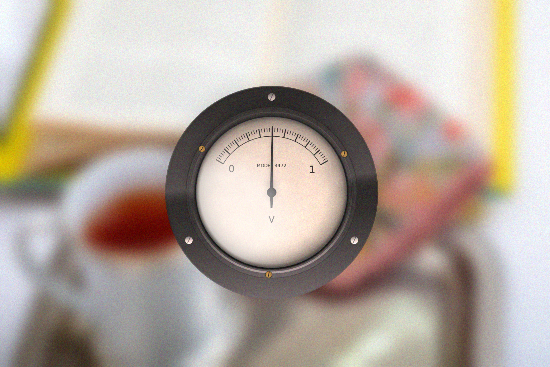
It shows 0.5 V
